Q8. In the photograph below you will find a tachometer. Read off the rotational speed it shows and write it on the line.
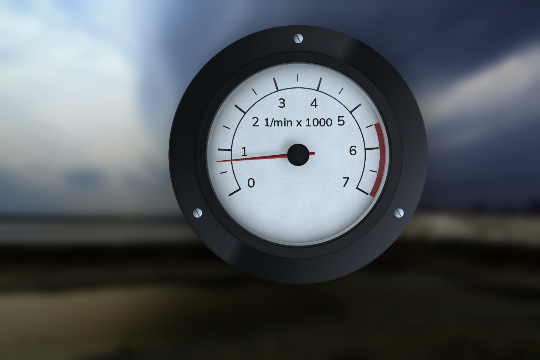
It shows 750 rpm
